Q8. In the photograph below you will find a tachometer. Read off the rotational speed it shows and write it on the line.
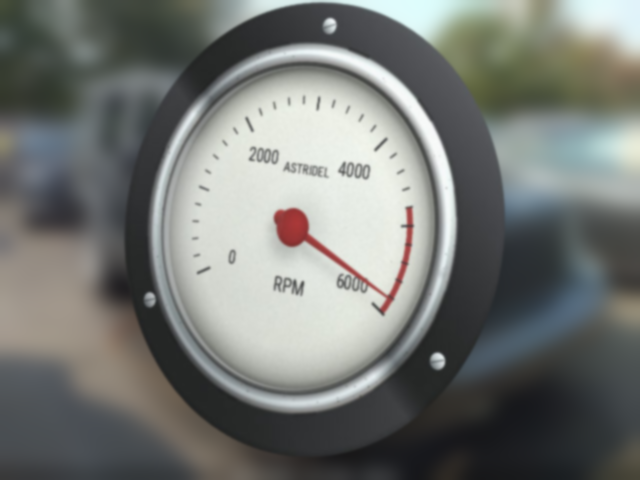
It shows 5800 rpm
